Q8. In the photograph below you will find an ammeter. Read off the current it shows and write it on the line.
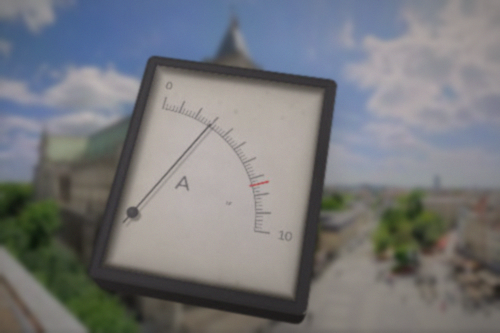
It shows 3 A
